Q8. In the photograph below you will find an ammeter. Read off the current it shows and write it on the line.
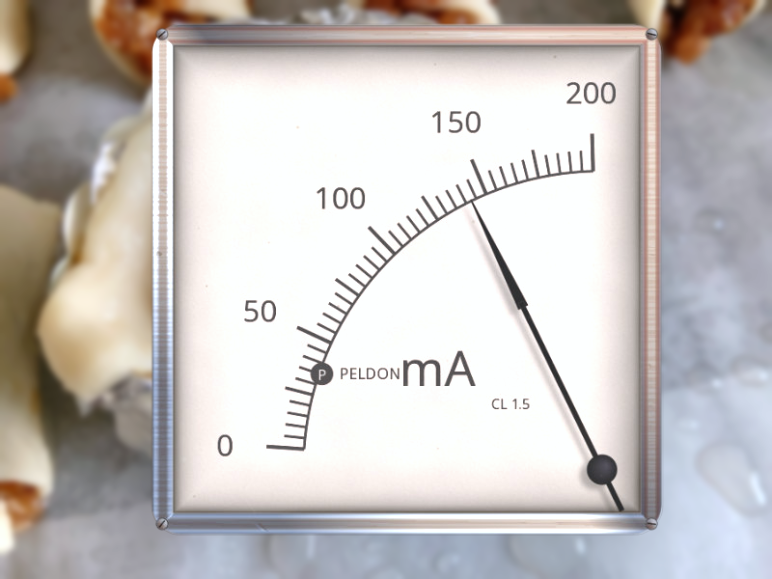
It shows 142.5 mA
